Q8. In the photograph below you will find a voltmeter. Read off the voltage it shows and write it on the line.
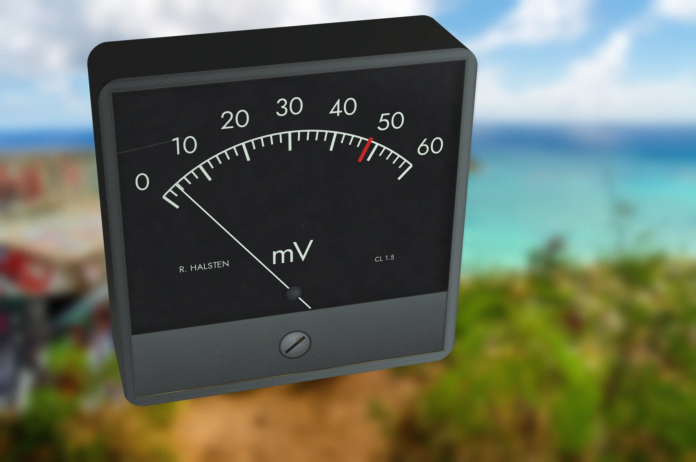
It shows 4 mV
